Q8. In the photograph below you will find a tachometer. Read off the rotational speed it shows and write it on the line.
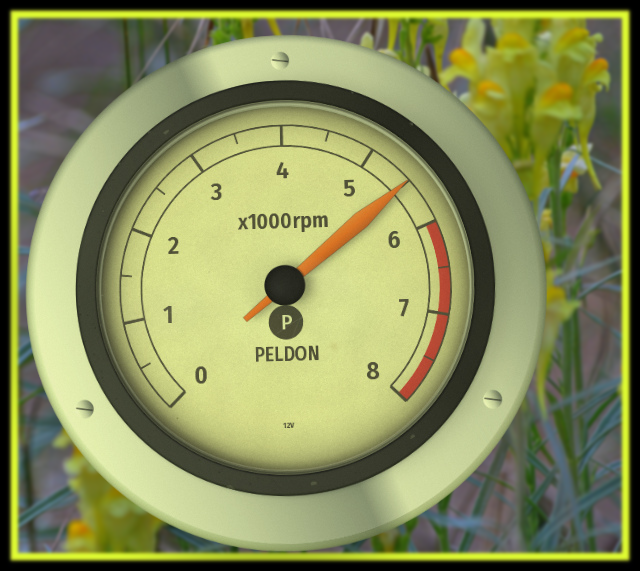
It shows 5500 rpm
